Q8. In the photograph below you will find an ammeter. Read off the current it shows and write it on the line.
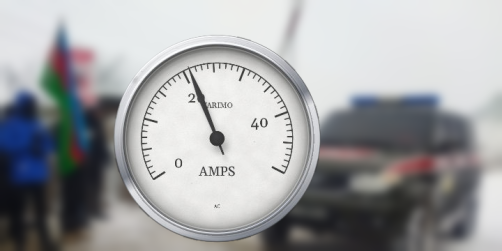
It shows 21 A
